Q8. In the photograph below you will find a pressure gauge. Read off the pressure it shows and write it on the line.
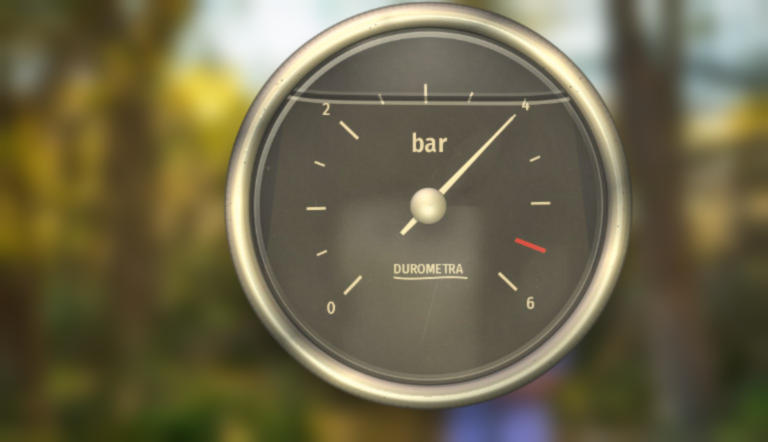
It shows 4 bar
